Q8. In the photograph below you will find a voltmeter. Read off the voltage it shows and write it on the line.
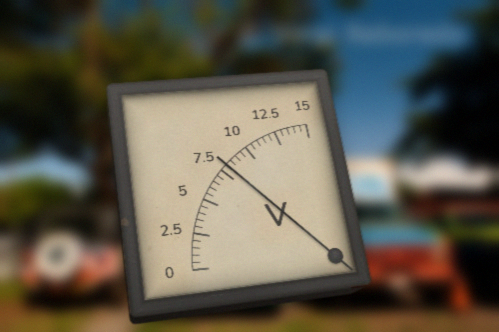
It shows 8 V
